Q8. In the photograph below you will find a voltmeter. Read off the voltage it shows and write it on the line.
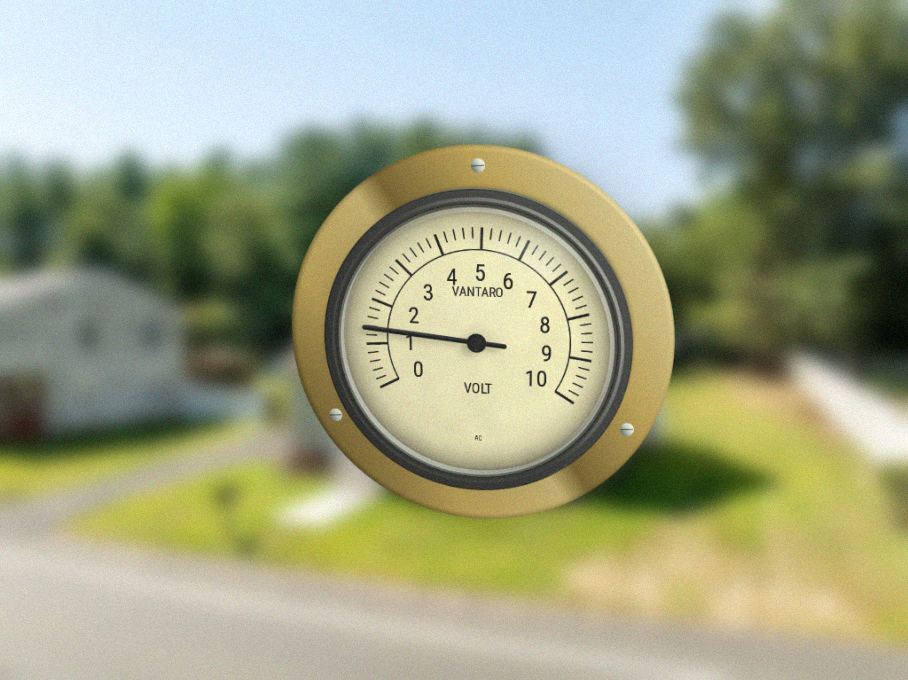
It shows 1.4 V
